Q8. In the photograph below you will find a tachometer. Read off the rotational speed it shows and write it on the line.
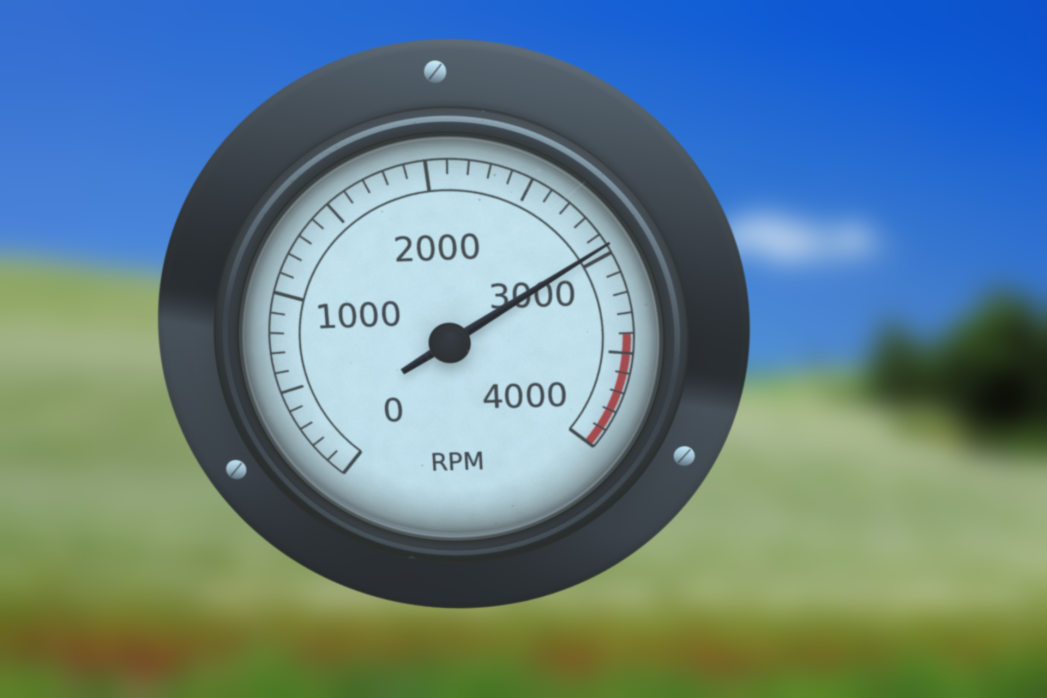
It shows 2950 rpm
